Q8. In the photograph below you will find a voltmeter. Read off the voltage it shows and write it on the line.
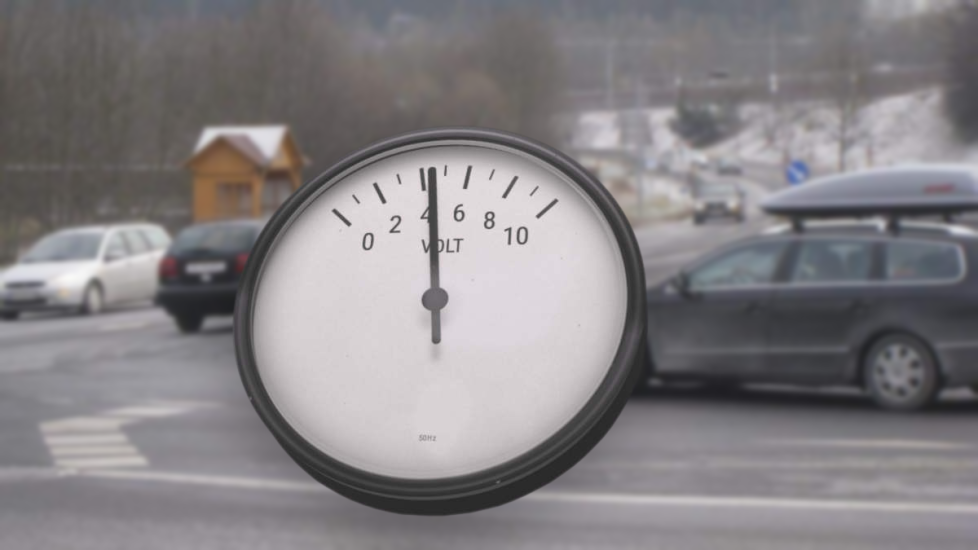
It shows 4.5 V
